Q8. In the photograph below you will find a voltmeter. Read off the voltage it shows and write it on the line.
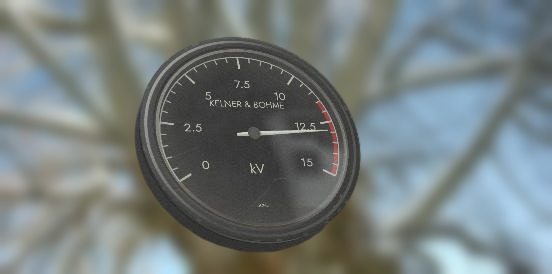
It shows 13 kV
